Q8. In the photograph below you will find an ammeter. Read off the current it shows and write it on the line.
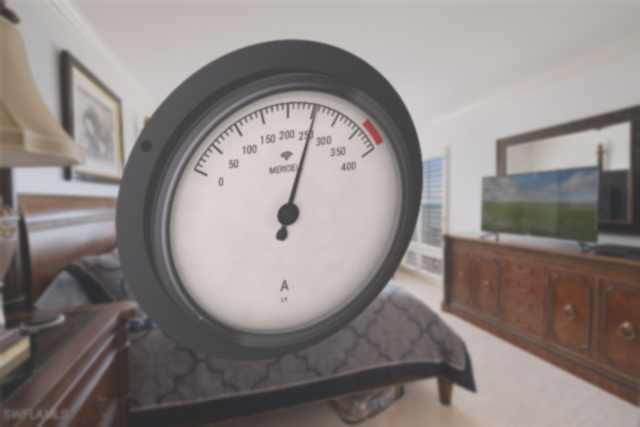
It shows 250 A
